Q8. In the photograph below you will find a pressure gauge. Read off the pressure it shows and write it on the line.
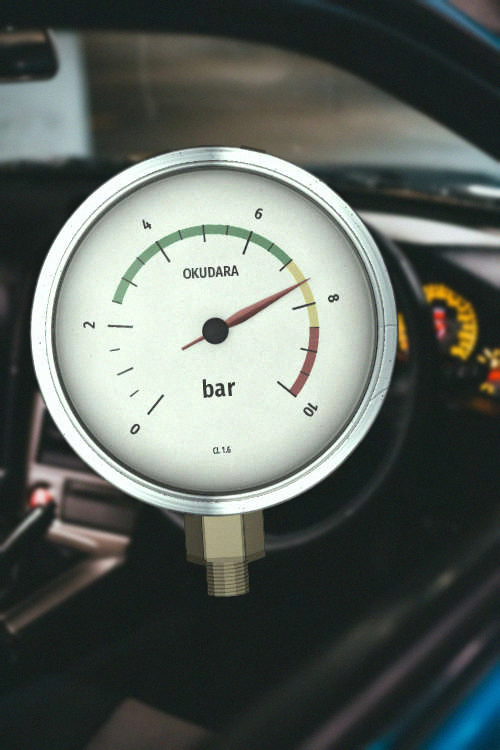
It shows 7.5 bar
